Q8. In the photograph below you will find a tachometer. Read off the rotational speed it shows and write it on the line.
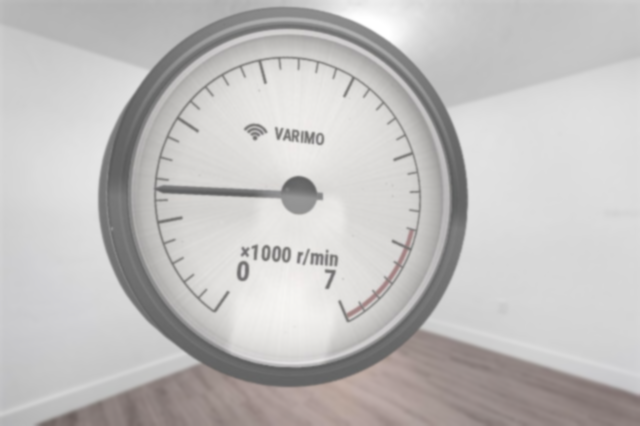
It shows 1300 rpm
